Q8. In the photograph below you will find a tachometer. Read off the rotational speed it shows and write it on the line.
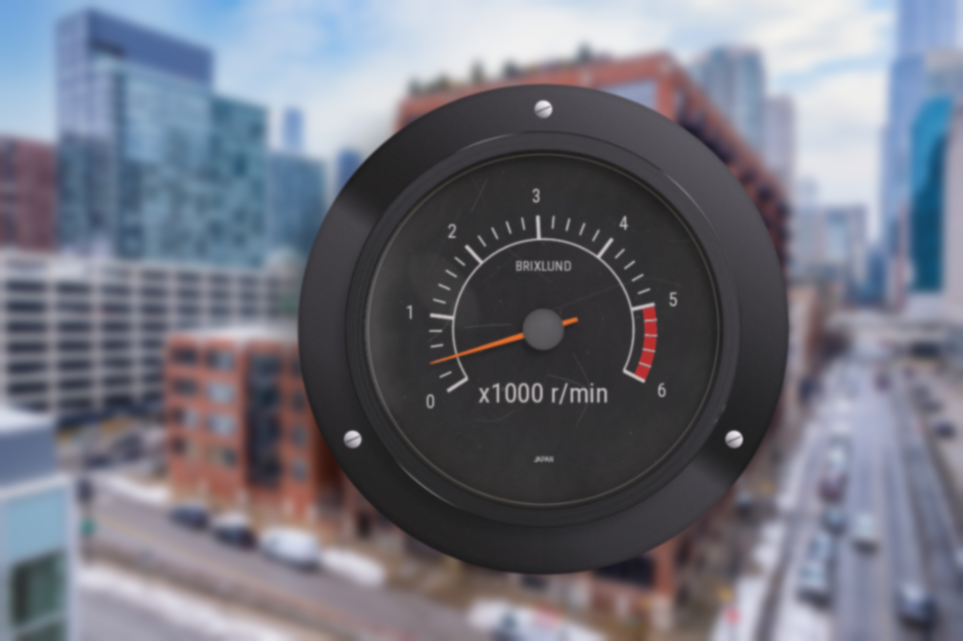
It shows 400 rpm
